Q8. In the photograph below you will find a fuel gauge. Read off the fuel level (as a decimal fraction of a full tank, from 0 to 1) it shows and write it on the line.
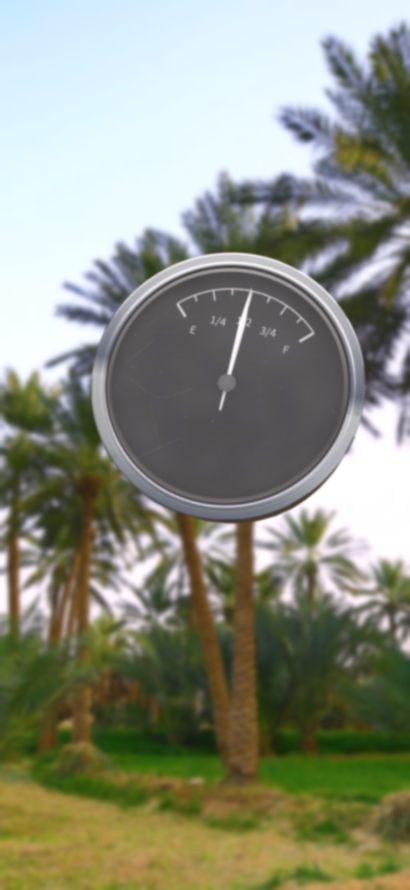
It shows 0.5
